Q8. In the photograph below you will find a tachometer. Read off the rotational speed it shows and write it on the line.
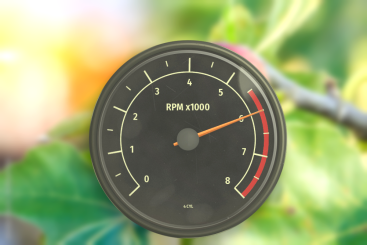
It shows 6000 rpm
